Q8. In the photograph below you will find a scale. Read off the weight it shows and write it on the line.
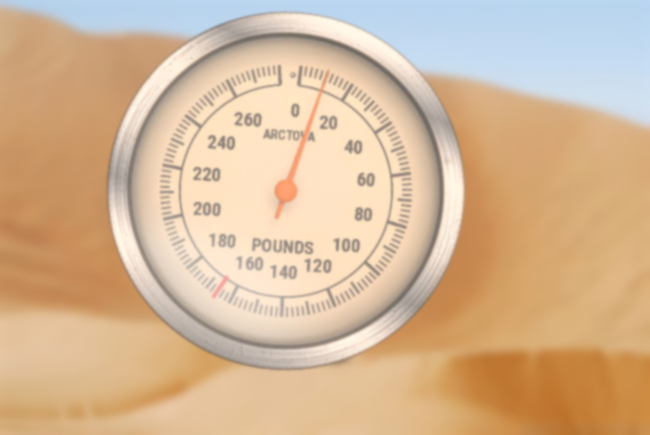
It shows 10 lb
